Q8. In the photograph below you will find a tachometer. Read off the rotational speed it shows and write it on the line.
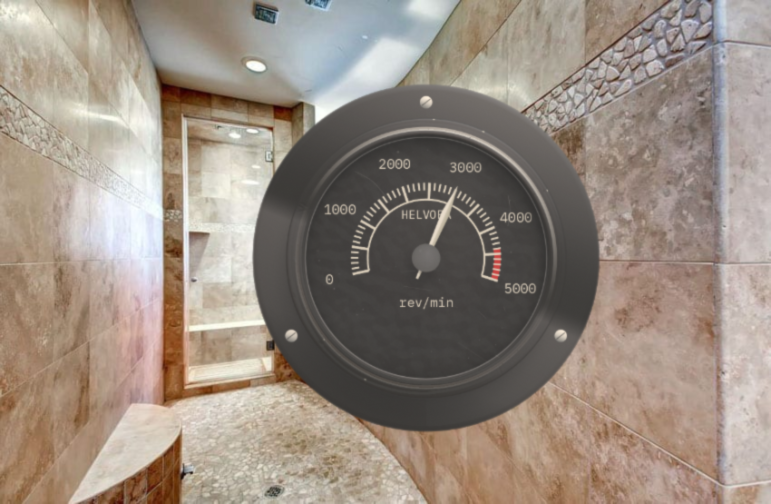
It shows 3000 rpm
